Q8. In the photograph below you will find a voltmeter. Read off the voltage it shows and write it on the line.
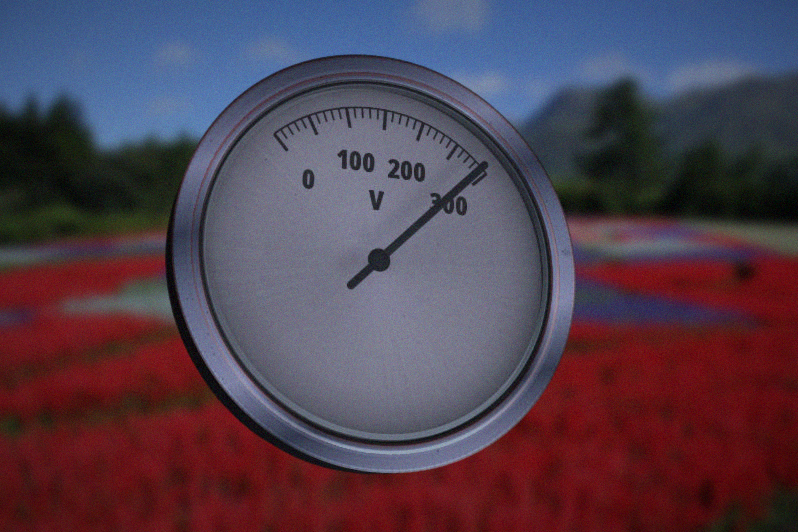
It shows 290 V
